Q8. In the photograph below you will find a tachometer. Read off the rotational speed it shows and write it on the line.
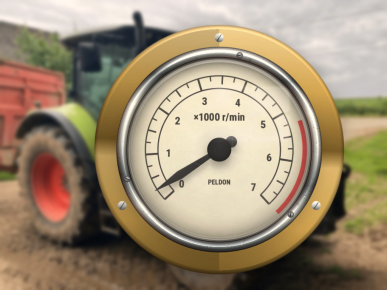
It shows 250 rpm
